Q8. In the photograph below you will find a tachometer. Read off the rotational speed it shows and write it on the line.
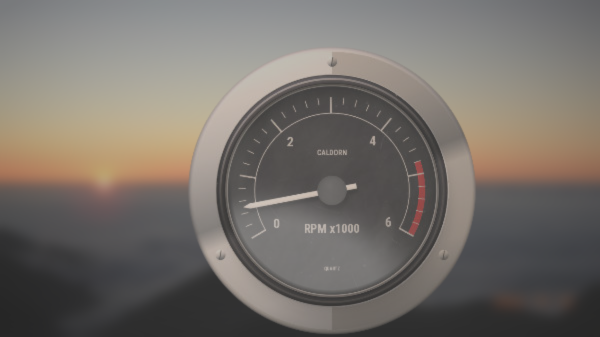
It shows 500 rpm
